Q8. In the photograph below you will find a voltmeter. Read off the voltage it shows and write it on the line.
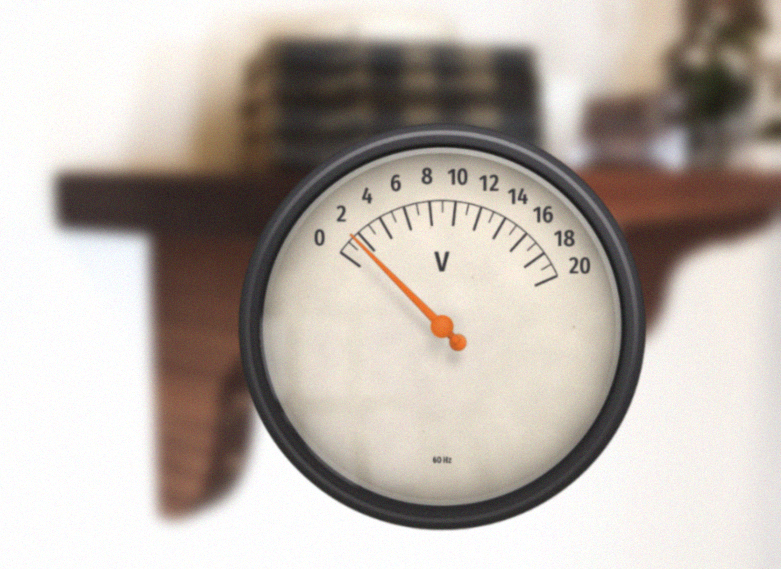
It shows 1.5 V
